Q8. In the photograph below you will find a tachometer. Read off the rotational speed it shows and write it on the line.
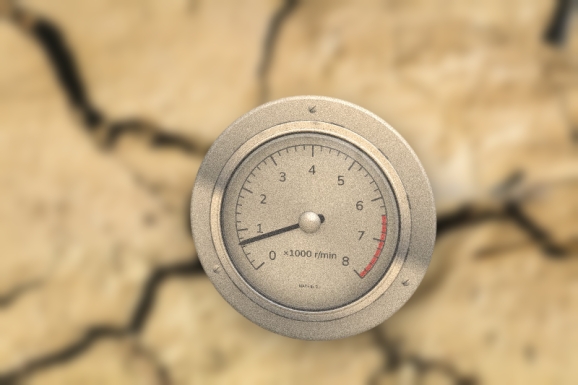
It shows 700 rpm
